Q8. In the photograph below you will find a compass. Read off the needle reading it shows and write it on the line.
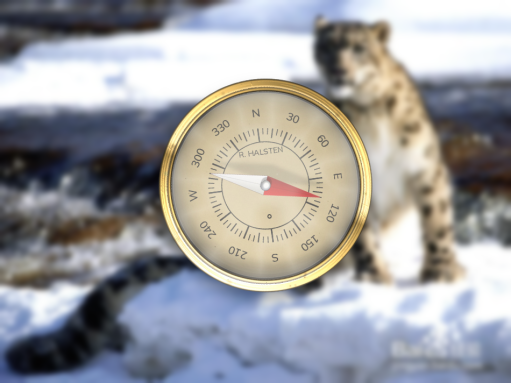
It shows 110 °
